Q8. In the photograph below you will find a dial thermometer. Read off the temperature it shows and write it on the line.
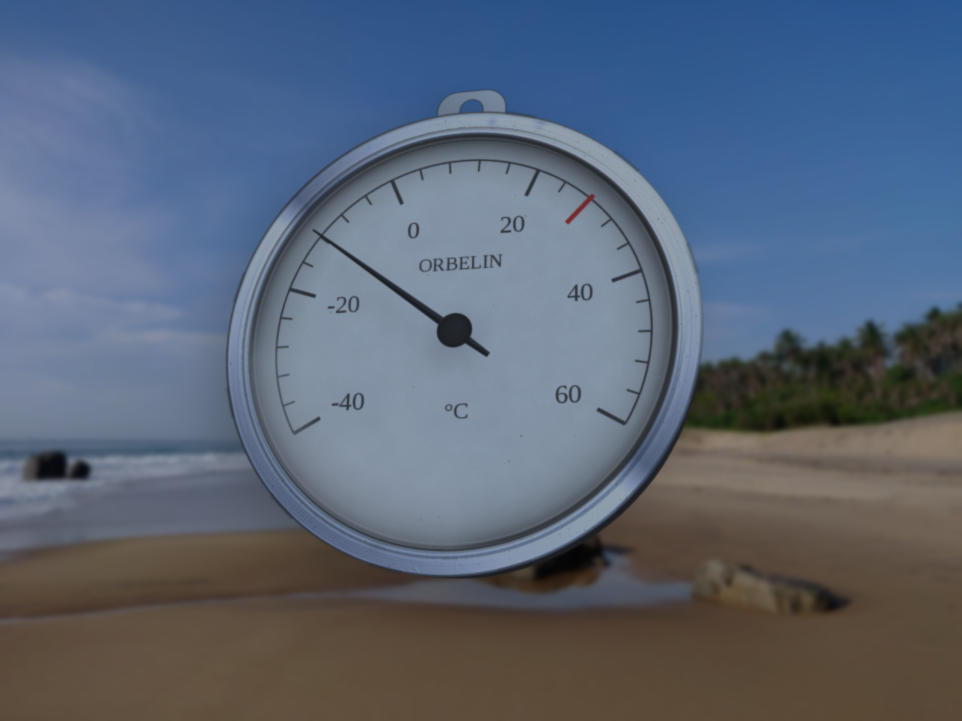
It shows -12 °C
